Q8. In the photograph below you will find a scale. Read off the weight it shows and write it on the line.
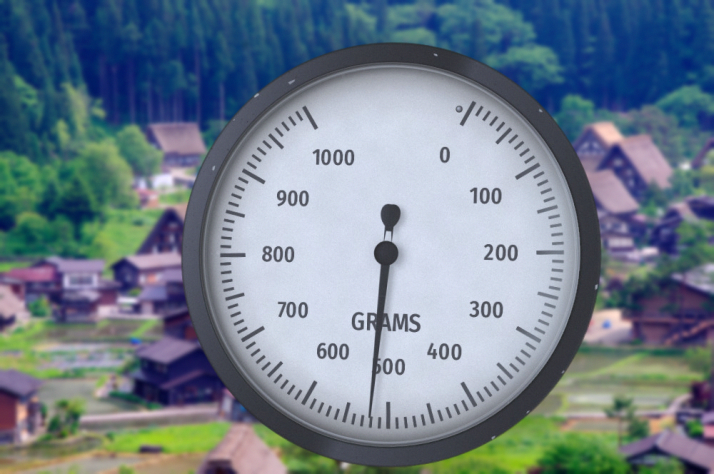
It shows 520 g
